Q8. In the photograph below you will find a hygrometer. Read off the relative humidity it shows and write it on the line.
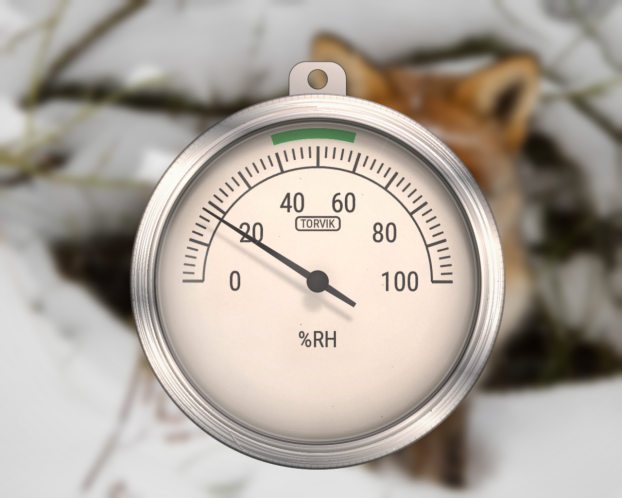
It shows 18 %
